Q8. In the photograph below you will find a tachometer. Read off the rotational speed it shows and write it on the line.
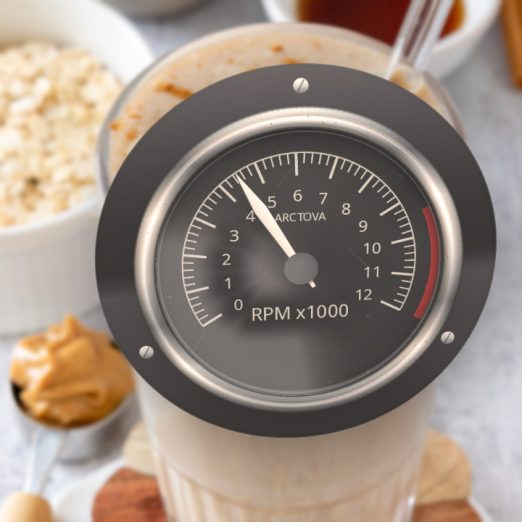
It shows 4500 rpm
